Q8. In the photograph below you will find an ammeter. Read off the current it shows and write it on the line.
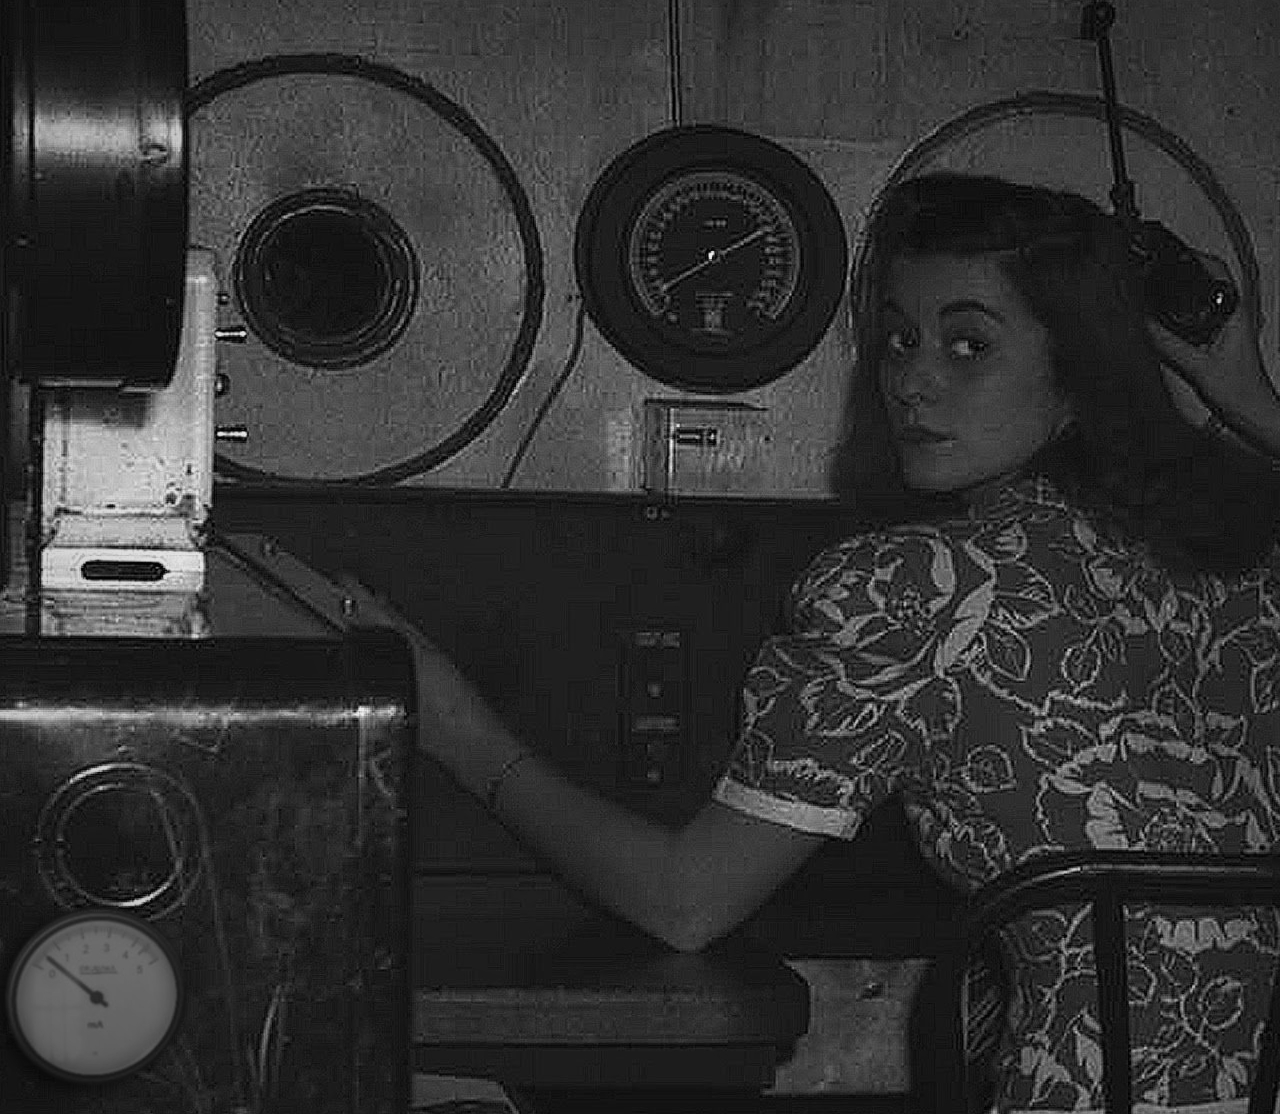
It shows 0.5 mA
